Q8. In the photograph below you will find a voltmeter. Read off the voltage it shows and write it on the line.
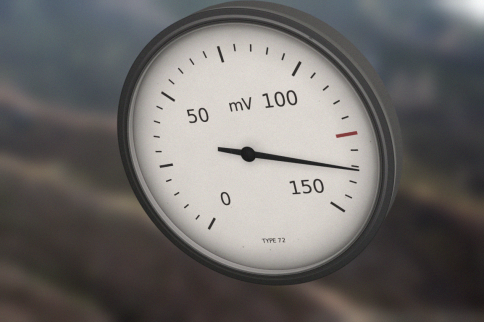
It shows 135 mV
